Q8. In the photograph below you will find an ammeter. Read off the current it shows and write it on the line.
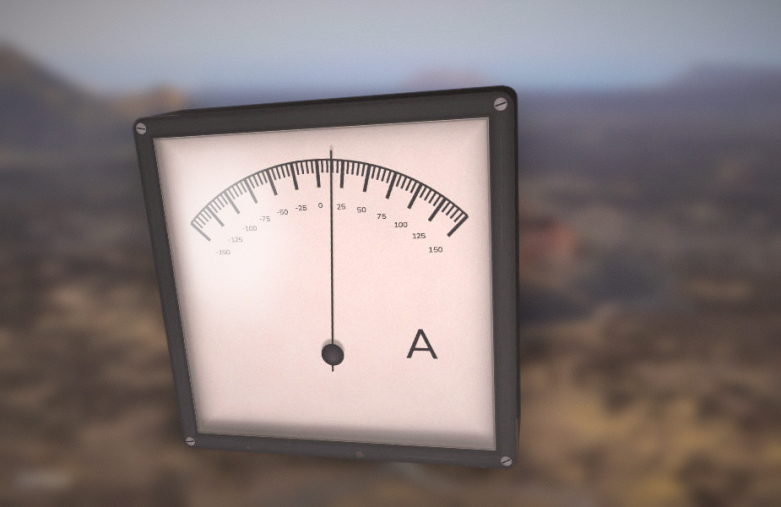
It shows 15 A
